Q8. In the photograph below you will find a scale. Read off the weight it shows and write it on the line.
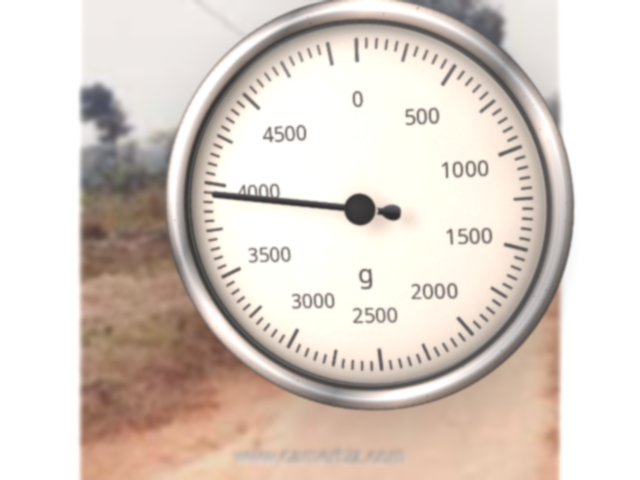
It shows 3950 g
